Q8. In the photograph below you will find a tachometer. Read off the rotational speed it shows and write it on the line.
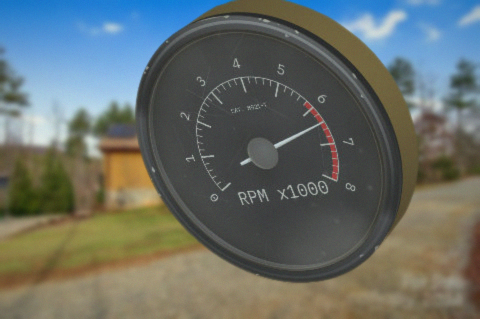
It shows 6400 rpm
